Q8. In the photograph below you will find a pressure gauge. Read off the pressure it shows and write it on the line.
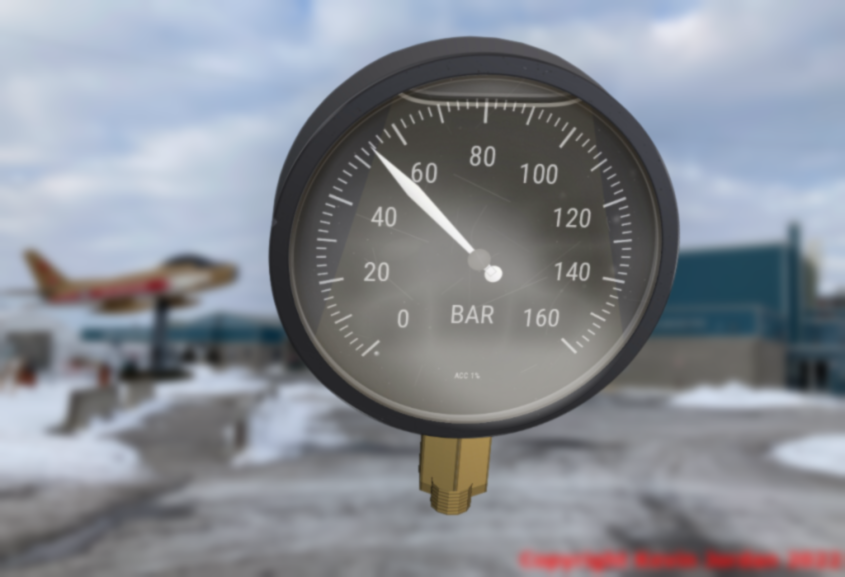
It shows 54 bar
